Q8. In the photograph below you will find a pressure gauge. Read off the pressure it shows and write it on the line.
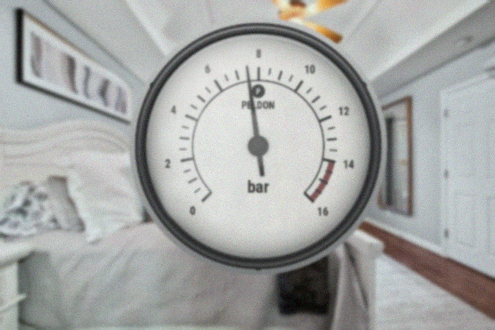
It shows 7.5 bar
